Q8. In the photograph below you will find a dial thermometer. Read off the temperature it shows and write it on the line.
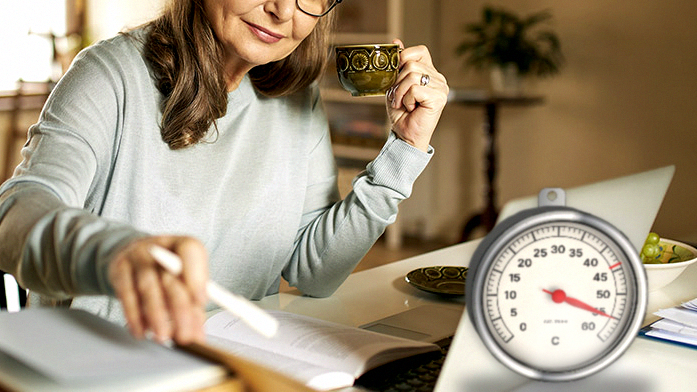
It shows 55 °C
